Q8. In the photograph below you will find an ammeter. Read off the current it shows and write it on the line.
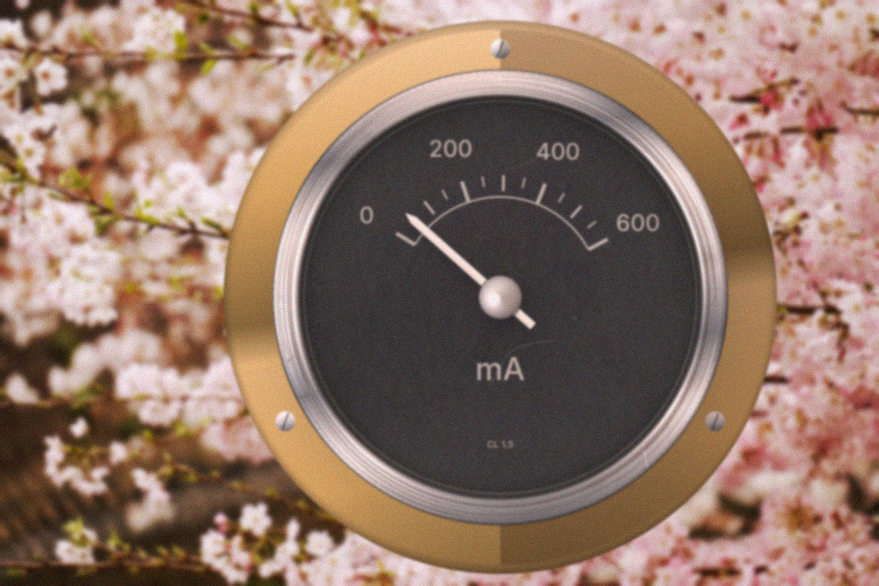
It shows 50 mA
